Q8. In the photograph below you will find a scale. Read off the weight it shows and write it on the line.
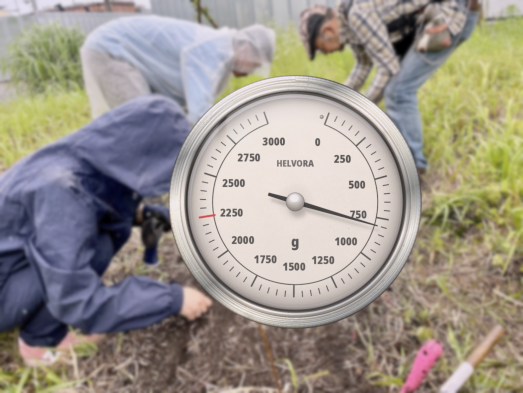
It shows 800 g
